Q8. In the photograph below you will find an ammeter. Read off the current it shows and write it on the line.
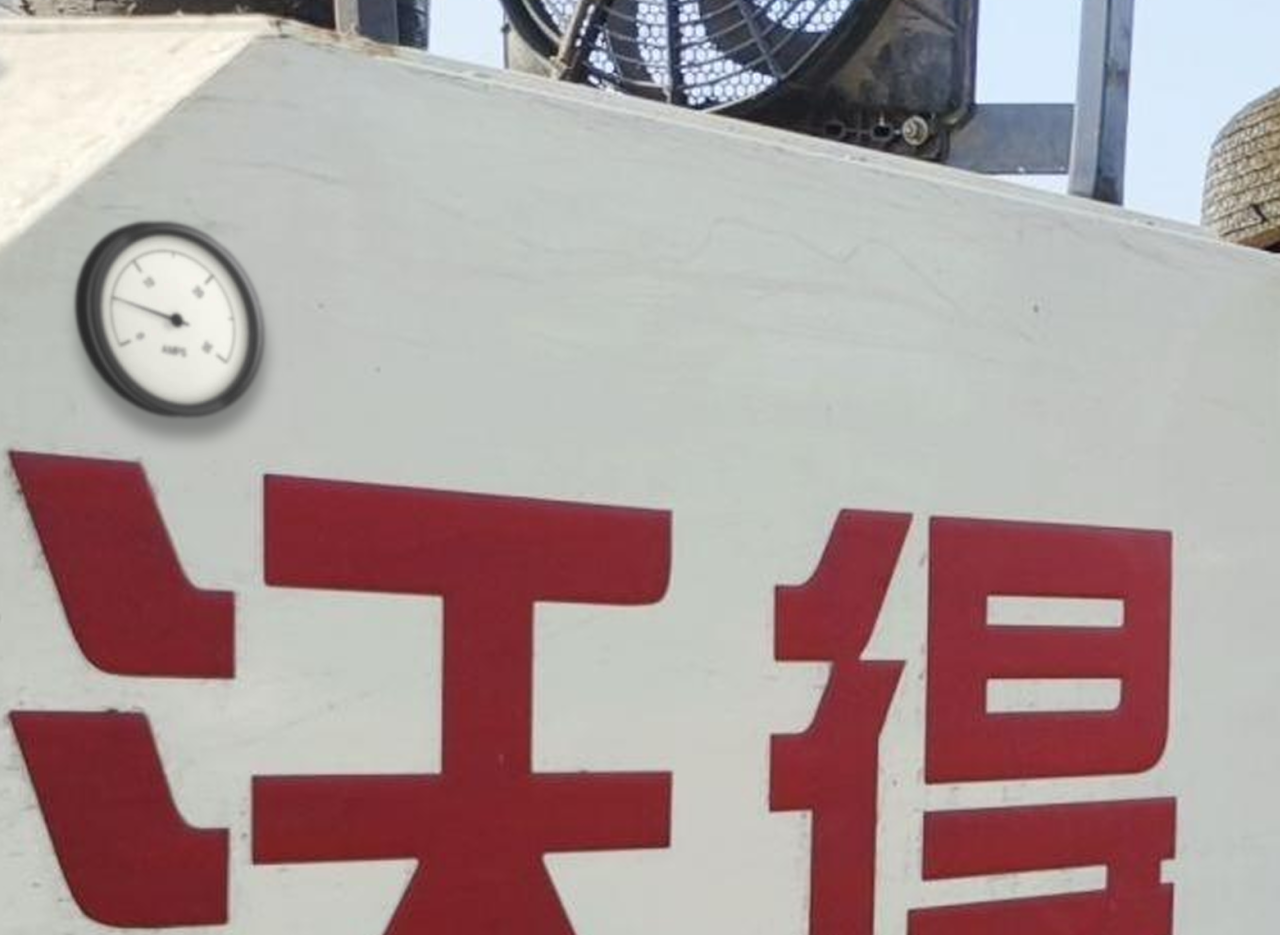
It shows 5 A
